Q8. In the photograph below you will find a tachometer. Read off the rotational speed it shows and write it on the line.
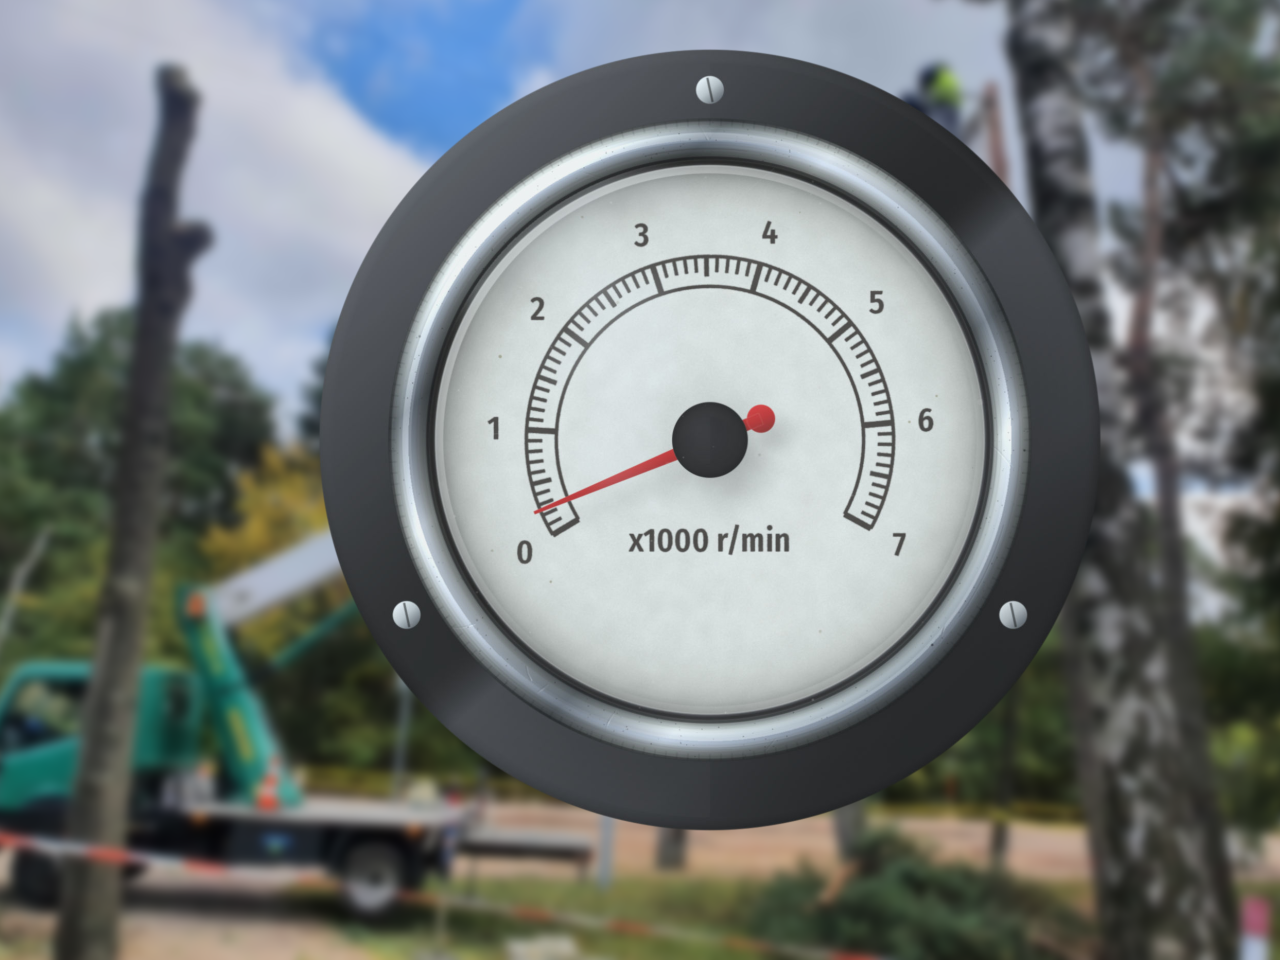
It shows 250 rpm
